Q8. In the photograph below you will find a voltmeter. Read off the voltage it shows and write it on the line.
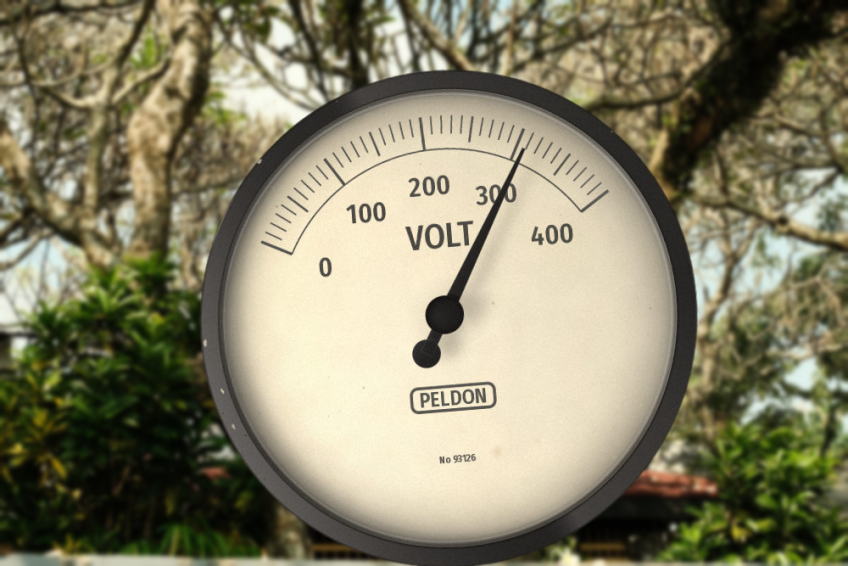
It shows 310 V
